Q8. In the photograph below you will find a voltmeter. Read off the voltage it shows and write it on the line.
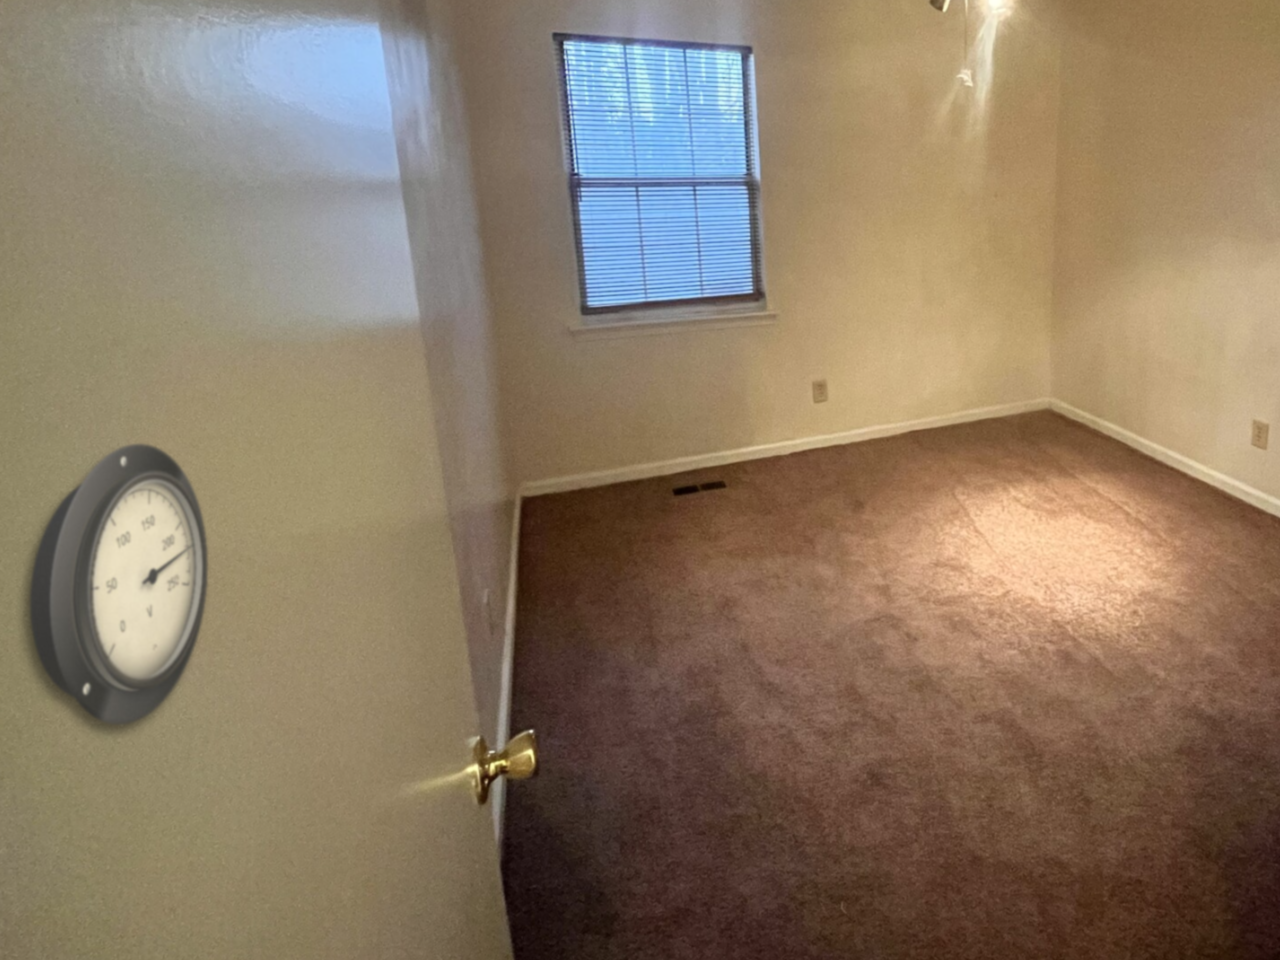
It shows 220 V
